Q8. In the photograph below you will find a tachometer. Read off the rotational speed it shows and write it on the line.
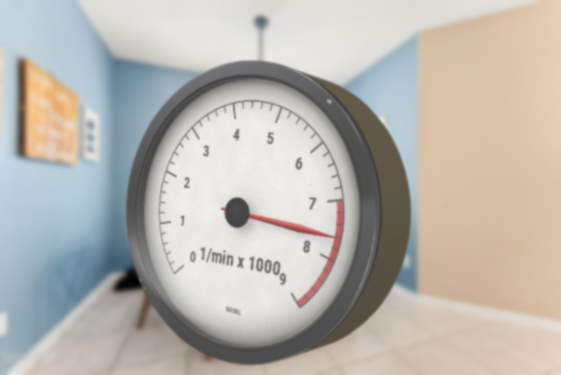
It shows 7600 rpm
